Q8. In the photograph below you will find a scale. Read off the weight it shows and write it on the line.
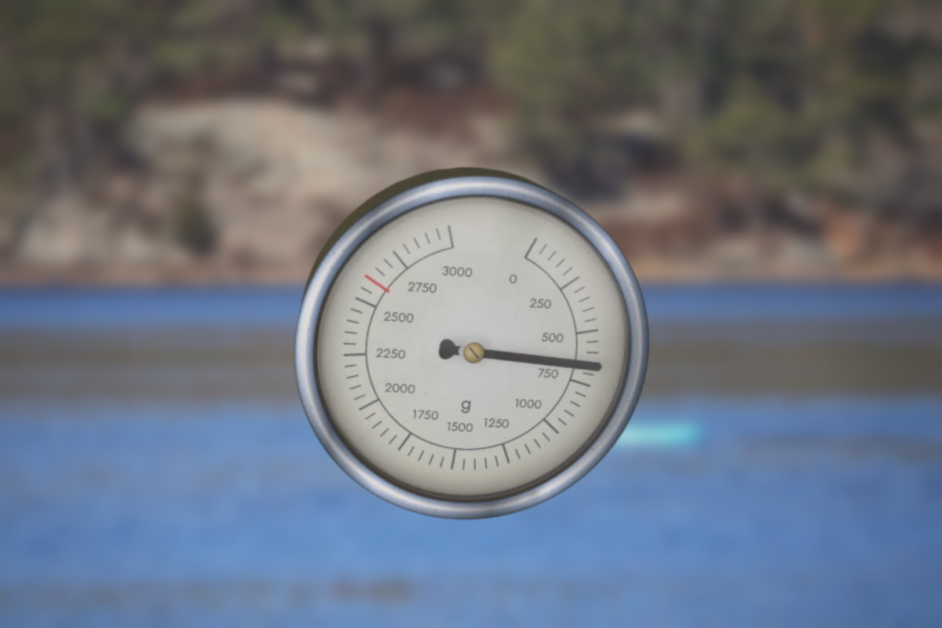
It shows 650 g
